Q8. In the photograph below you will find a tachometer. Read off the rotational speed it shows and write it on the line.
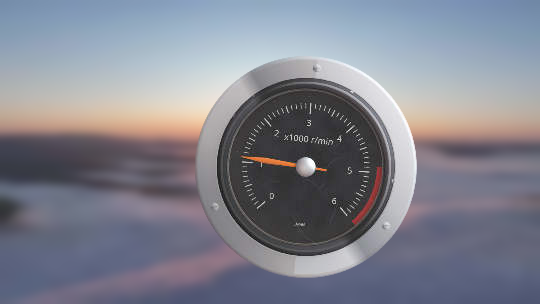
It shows 1100 rpm
